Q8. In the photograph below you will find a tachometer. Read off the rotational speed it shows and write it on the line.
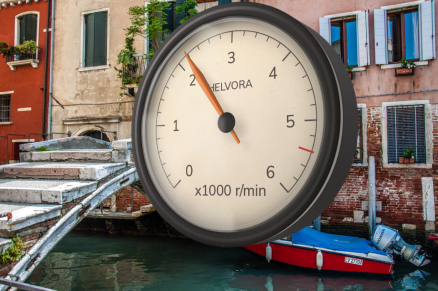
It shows 2200 rpm
